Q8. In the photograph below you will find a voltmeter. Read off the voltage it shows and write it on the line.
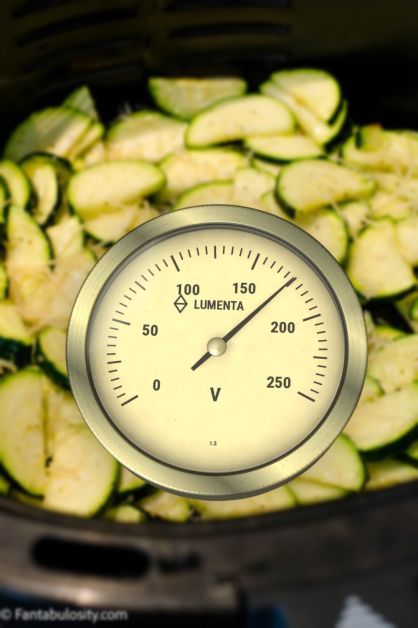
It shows 175 V
